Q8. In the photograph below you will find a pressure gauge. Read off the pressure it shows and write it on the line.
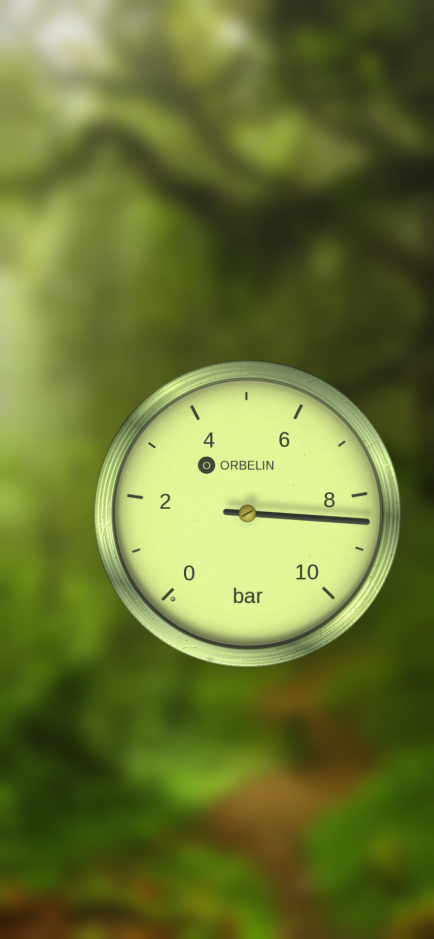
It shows 8.5 bar
